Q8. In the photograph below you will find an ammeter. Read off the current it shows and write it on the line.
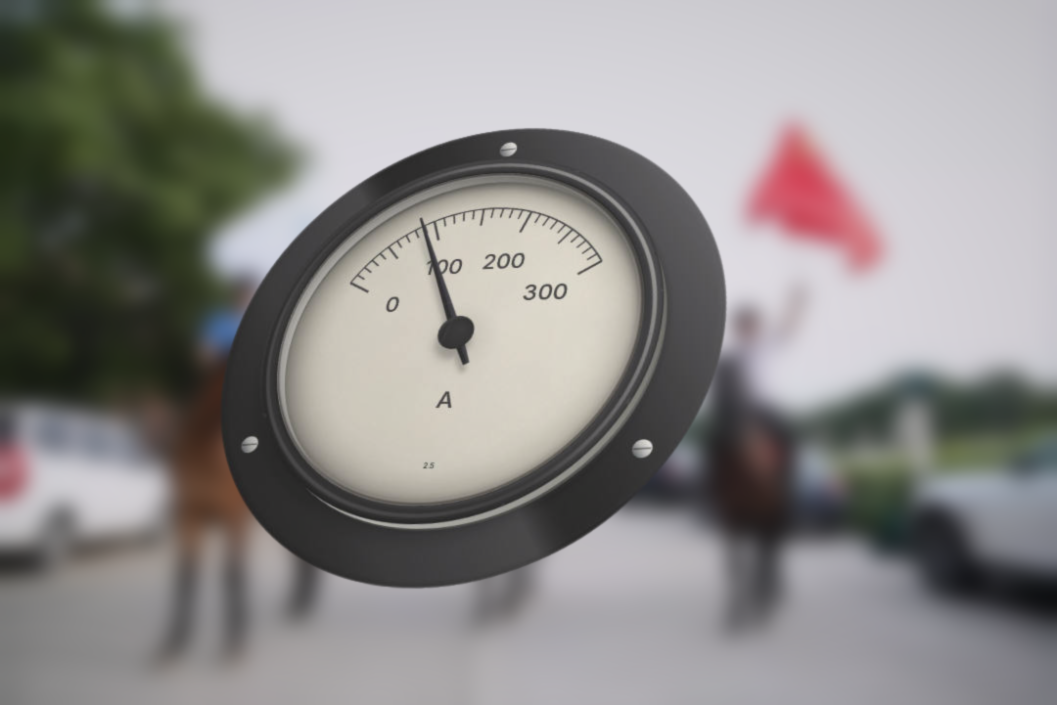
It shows 90 A
